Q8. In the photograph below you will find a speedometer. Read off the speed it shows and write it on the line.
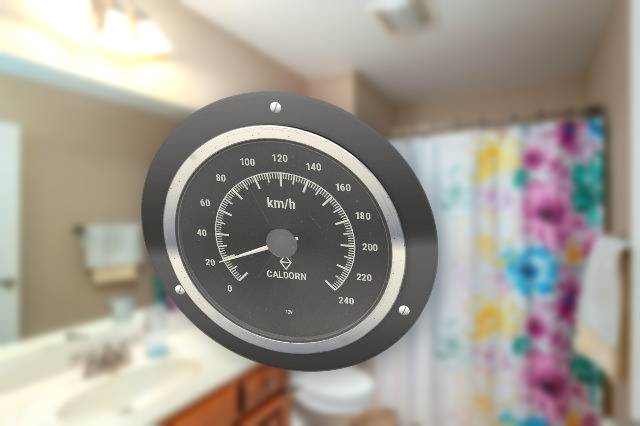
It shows 20 km/h
